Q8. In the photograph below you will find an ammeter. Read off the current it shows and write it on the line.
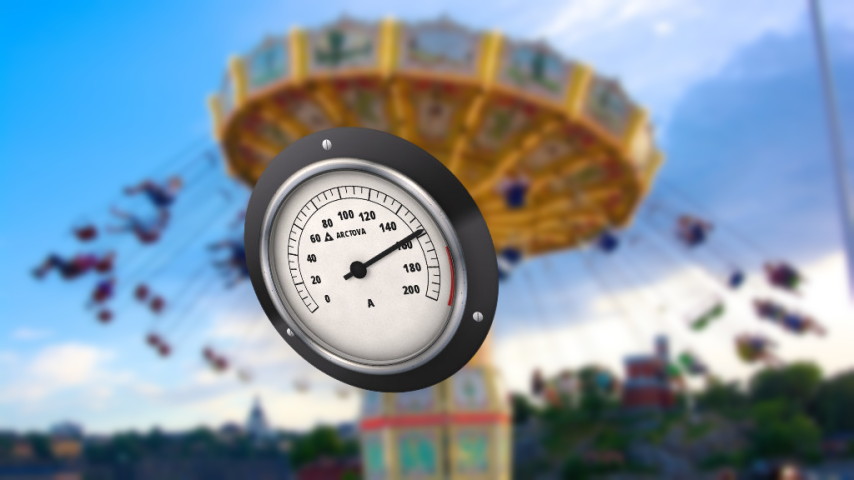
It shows 157.5 A
